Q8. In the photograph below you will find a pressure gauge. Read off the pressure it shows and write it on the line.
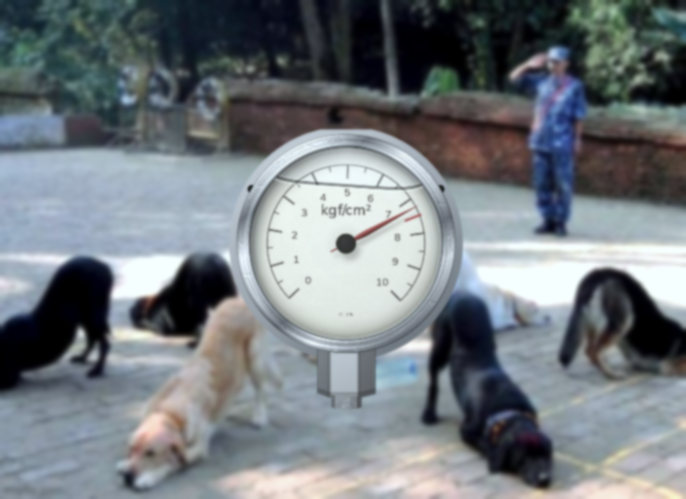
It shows 7.25 kg/cm²
